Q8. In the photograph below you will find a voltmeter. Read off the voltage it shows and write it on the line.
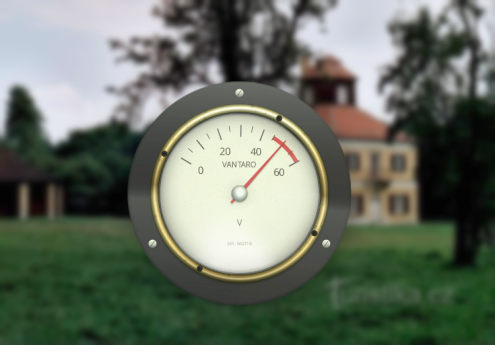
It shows 50 V
